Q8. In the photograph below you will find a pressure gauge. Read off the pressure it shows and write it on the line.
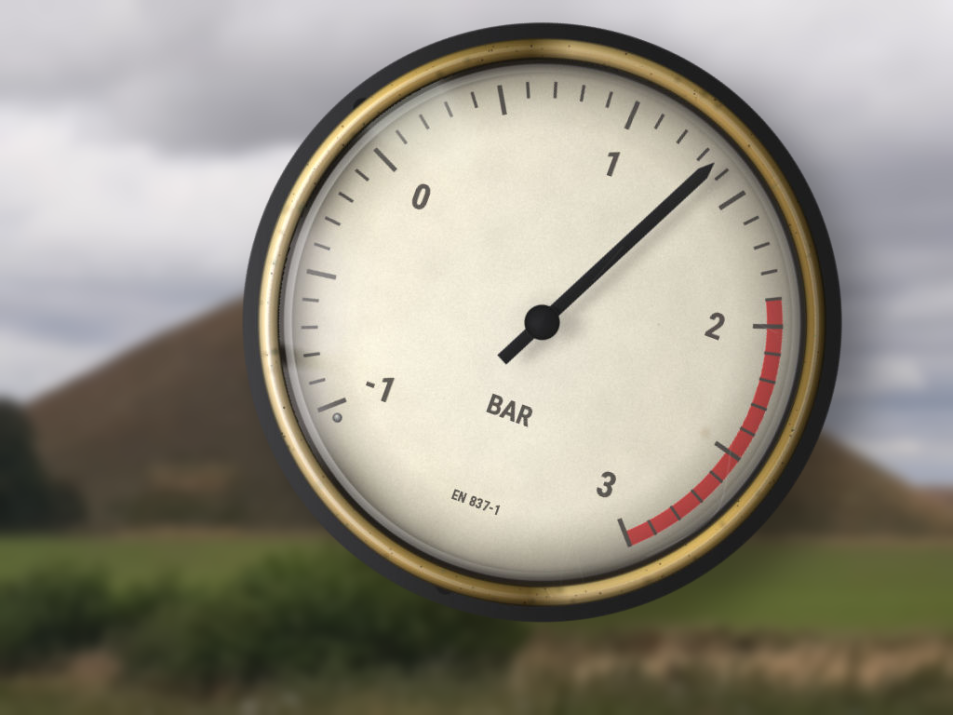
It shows 1.35 bar
